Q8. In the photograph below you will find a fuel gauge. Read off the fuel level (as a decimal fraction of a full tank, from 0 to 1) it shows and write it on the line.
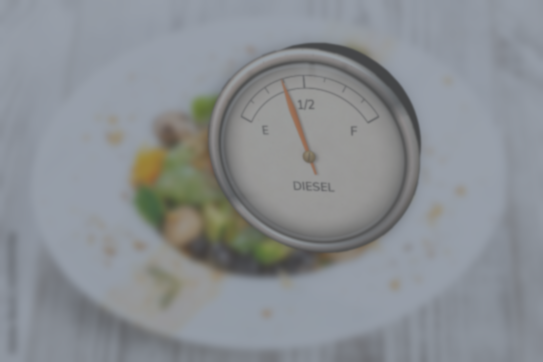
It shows 0.375
